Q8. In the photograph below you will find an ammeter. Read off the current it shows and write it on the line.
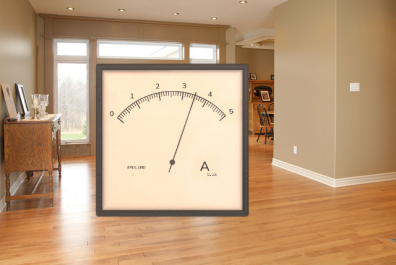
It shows 3.5 A
